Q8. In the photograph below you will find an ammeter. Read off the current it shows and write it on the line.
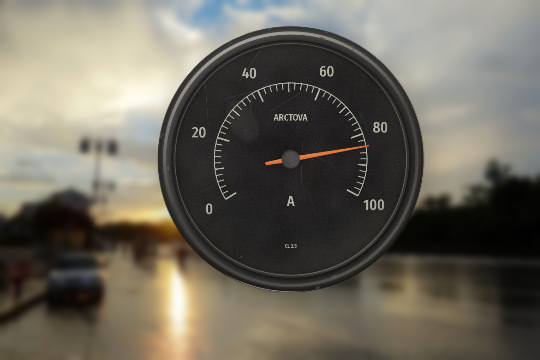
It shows 84 A
